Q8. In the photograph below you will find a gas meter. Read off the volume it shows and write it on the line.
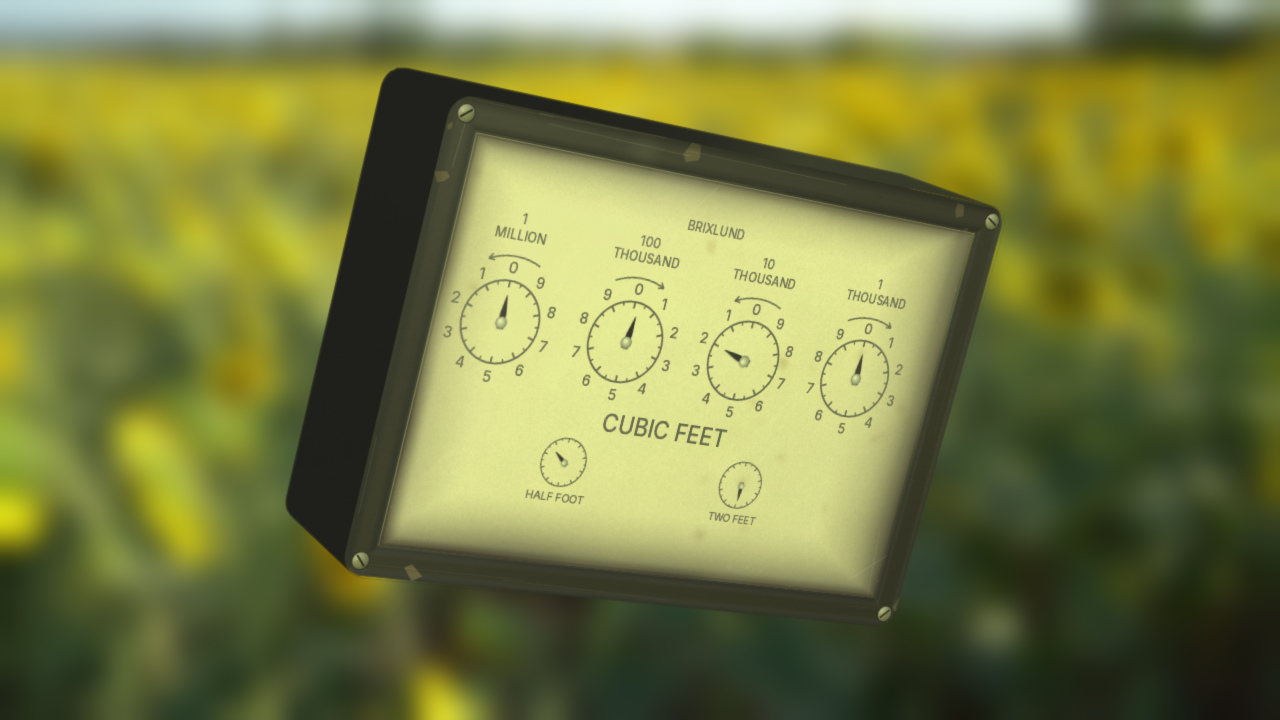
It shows 2000 ft³
